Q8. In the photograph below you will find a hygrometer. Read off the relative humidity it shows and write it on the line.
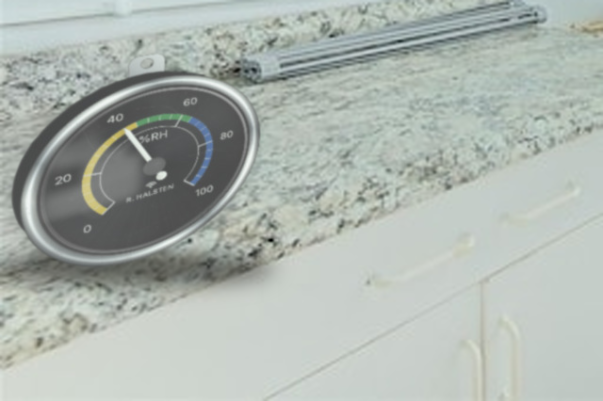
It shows 40 %
